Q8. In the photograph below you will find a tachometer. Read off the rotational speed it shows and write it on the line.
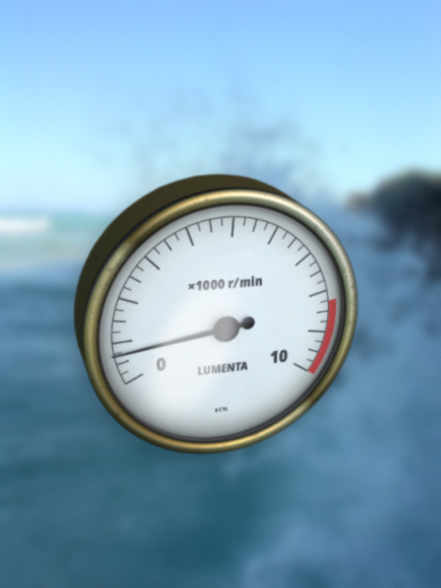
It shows 750 rpm
